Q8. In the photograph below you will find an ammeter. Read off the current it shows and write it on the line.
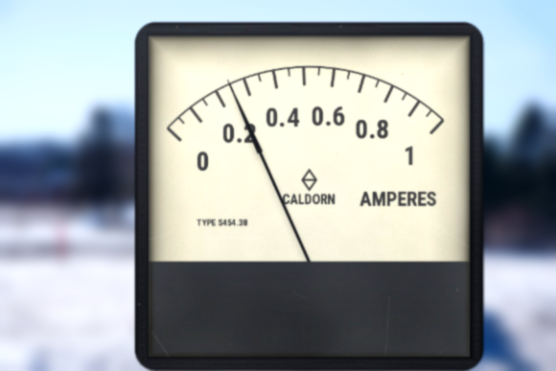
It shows 0.25 A
